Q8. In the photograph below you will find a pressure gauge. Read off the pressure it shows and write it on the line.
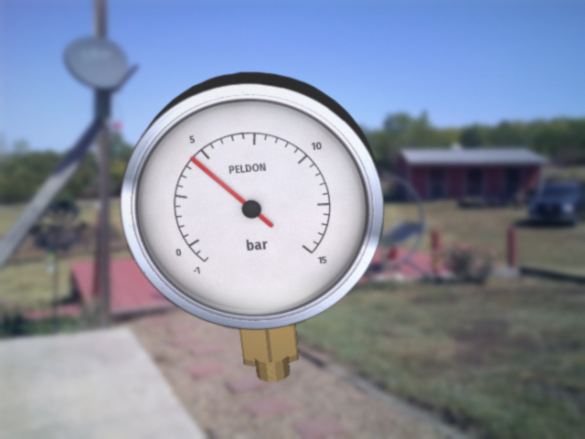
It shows 4.5 bar
